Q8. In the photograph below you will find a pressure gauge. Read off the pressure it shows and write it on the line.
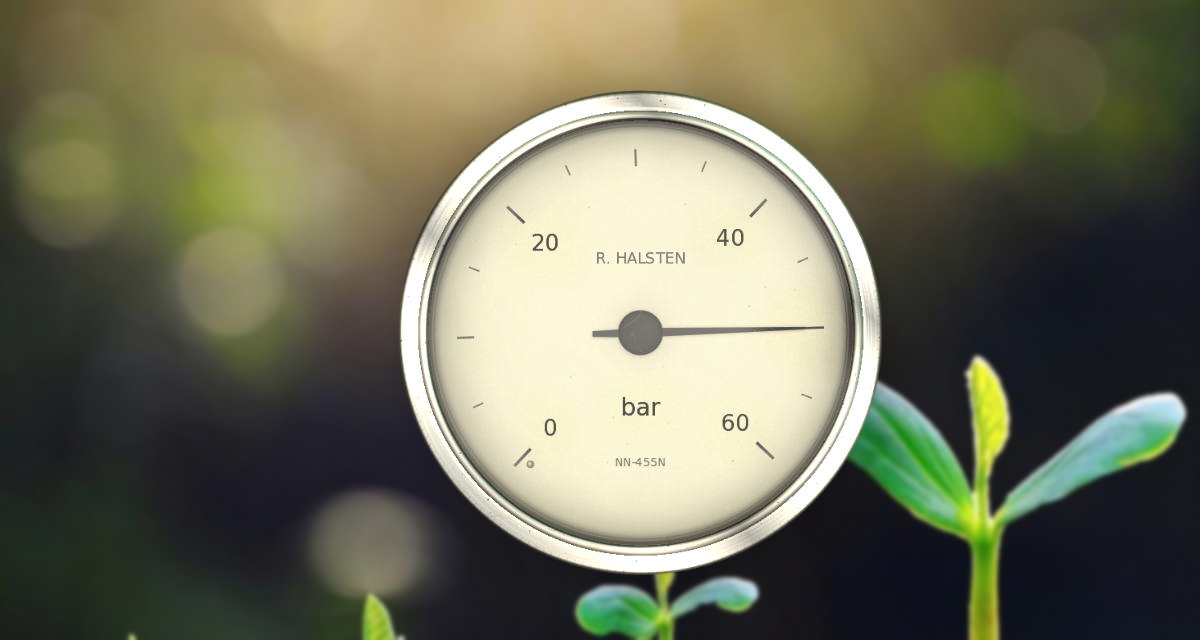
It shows 50 bar
